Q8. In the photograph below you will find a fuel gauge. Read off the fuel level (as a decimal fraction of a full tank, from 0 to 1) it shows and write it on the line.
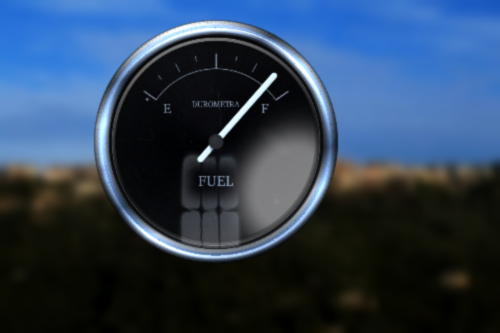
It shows 0.875
